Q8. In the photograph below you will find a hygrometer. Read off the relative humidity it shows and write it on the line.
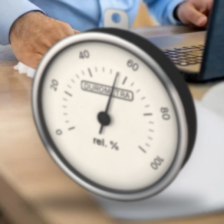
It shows 56 %
